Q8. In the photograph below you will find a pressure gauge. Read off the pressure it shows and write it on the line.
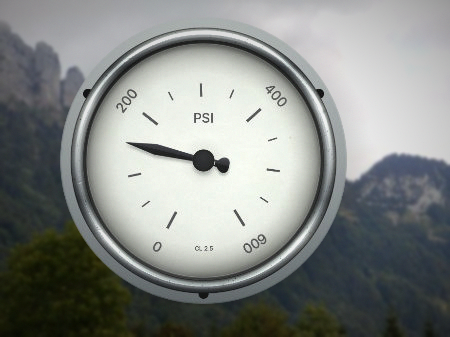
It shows 150 psi
